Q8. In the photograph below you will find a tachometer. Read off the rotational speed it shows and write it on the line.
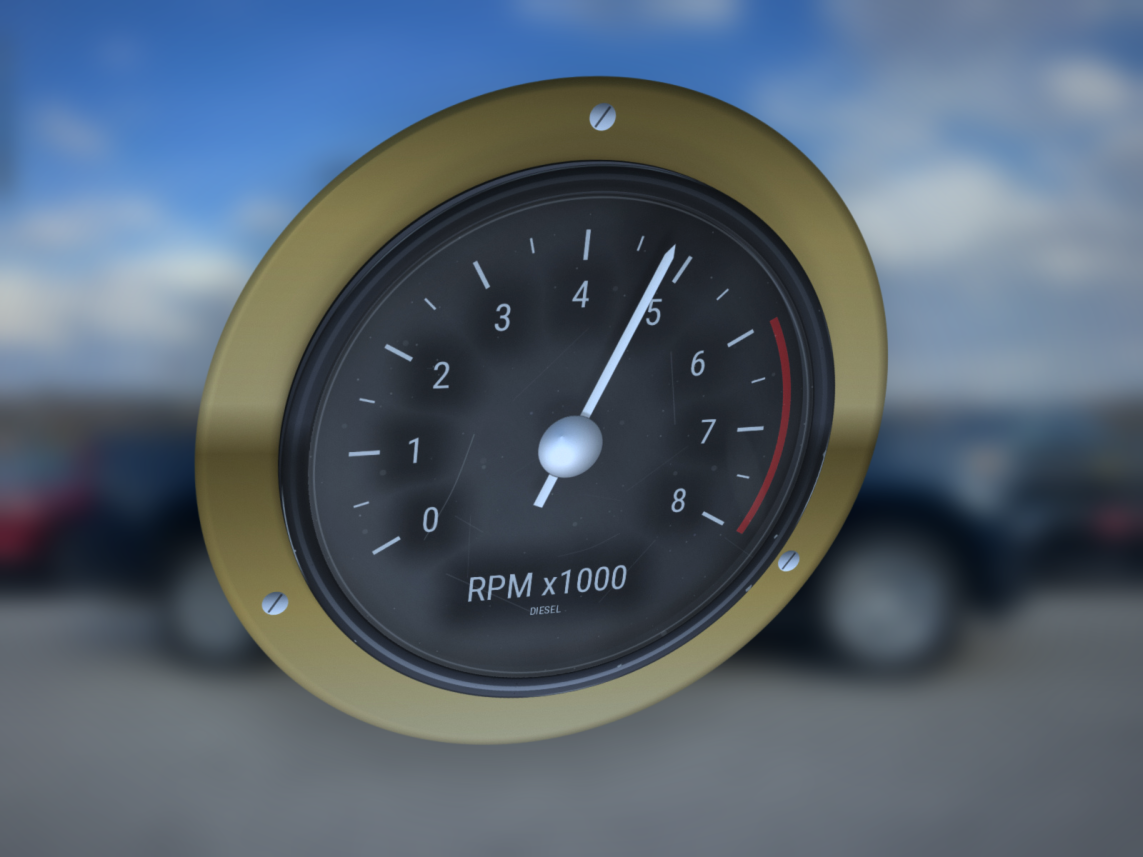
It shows 4750 rpm
